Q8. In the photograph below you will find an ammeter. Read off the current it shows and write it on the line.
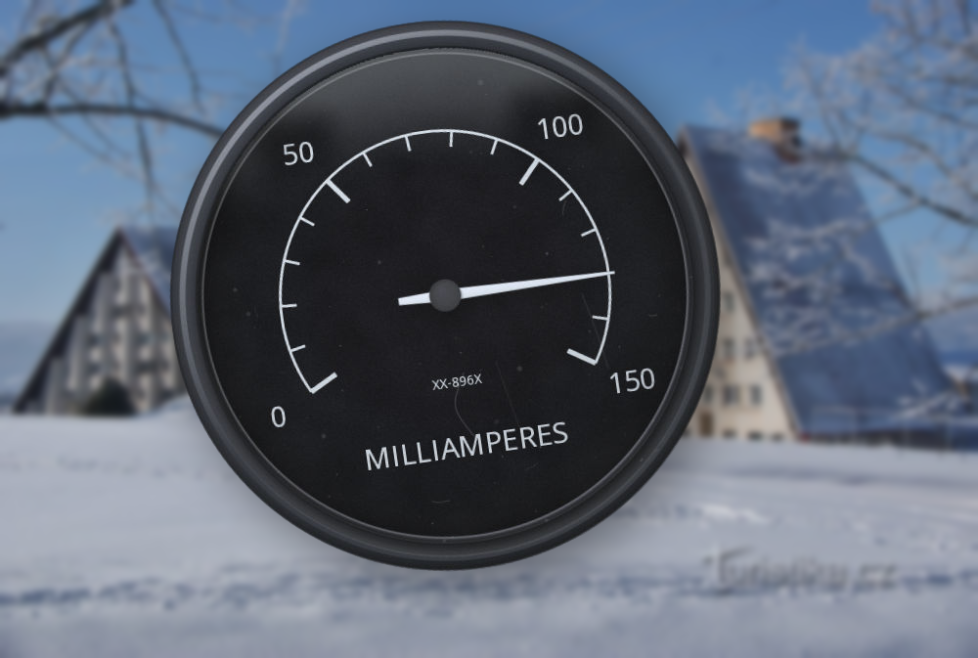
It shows 130 mA
